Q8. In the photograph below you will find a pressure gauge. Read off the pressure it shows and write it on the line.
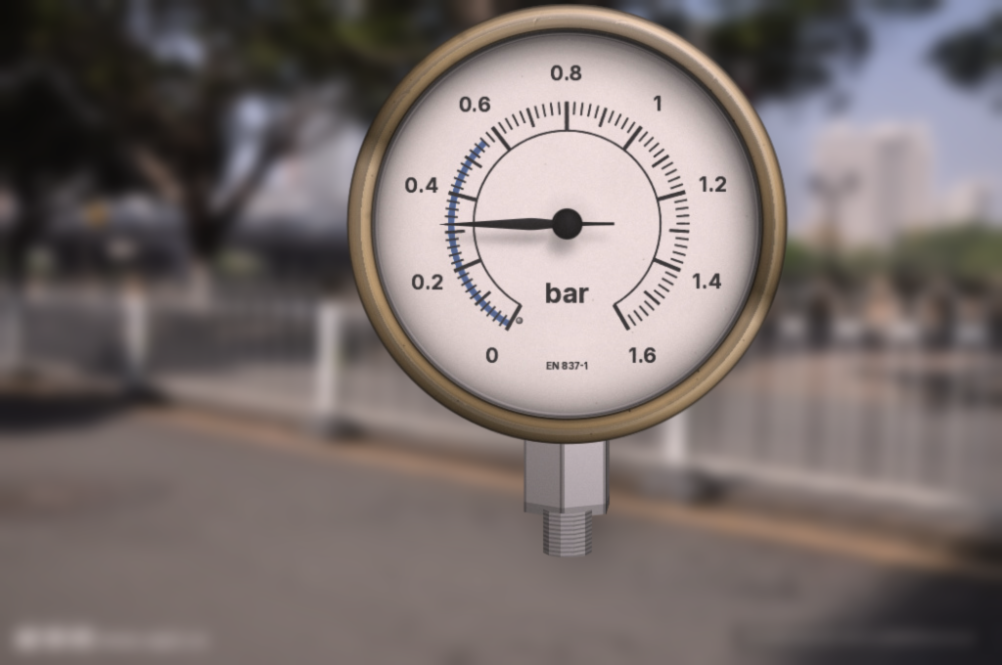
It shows 0.32 bar
